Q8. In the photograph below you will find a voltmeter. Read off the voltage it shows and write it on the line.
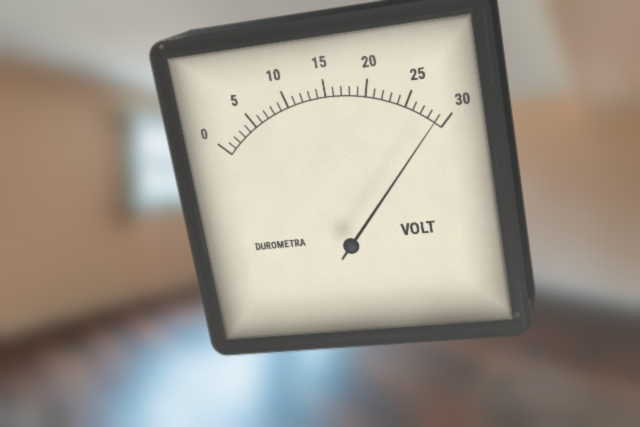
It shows 29 V
